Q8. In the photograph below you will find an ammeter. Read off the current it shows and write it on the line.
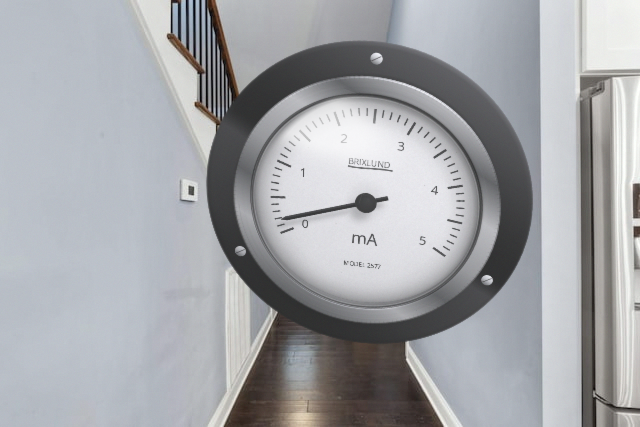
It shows 0.2 mA
